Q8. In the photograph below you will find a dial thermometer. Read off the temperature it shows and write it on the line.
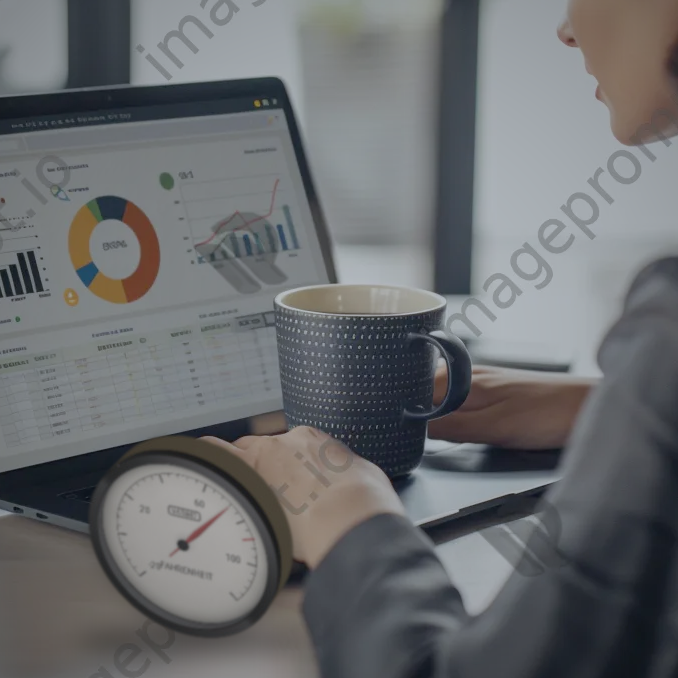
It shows 72 °F
